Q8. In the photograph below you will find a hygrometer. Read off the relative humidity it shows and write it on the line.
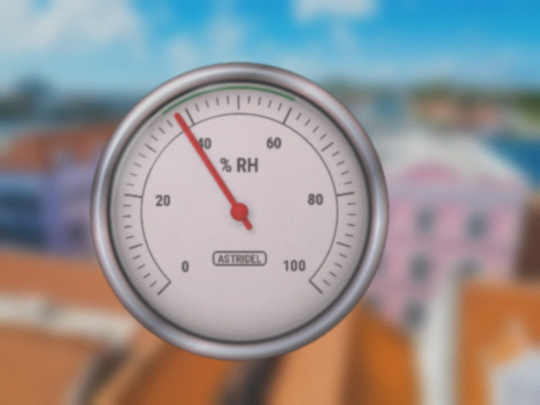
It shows 38 %
